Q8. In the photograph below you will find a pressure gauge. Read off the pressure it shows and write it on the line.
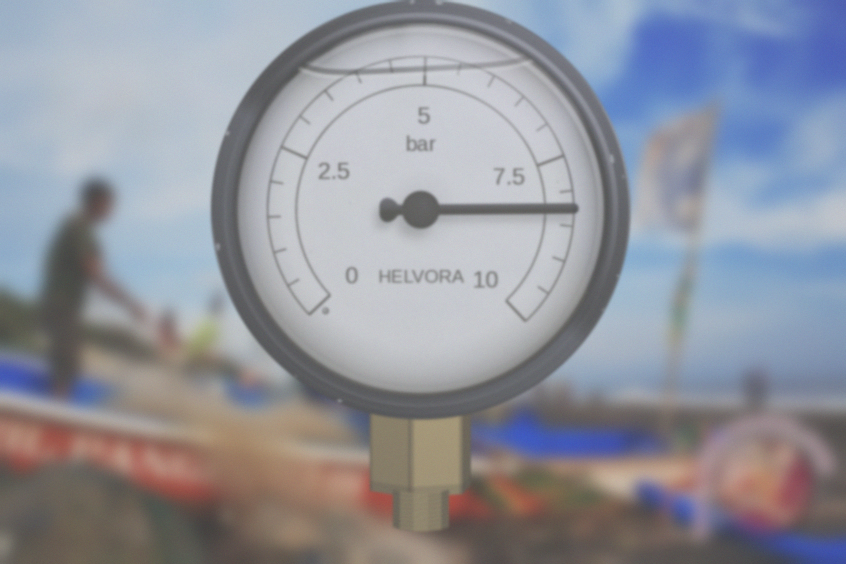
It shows 8.25 bar
